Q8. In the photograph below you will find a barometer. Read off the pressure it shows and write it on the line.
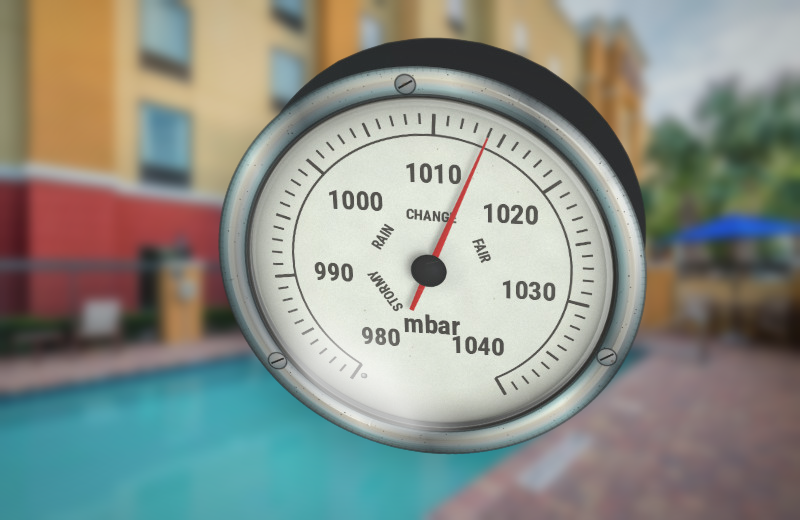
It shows 1014 mbar
